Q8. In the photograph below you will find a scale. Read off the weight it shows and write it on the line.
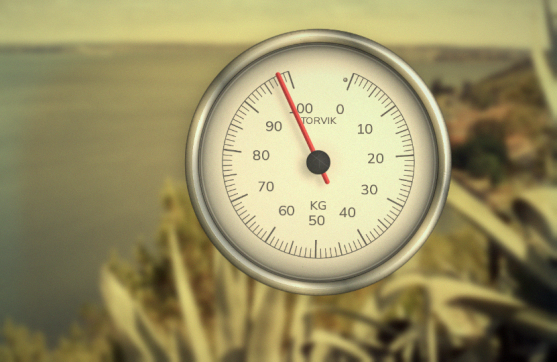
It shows 98 kg
